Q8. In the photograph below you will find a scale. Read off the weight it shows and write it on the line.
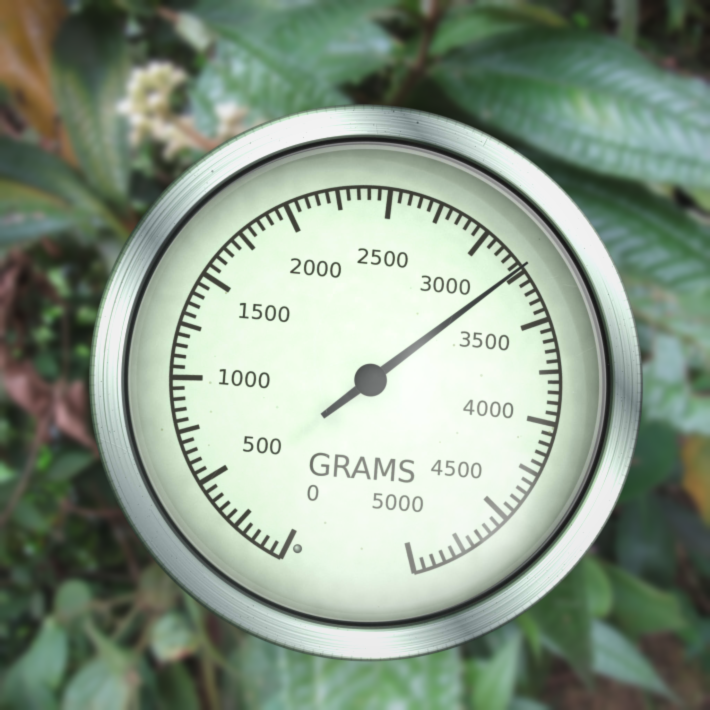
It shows 3225 g
